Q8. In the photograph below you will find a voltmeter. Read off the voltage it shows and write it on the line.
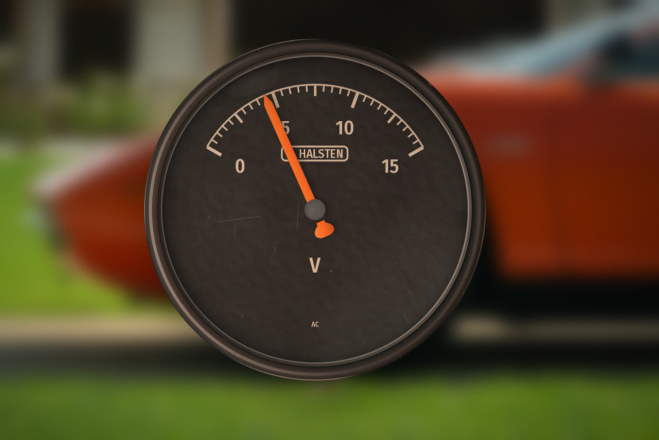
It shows 4.5 V
